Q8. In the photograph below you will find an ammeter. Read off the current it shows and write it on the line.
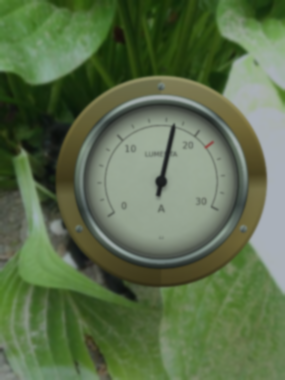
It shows 17 A
